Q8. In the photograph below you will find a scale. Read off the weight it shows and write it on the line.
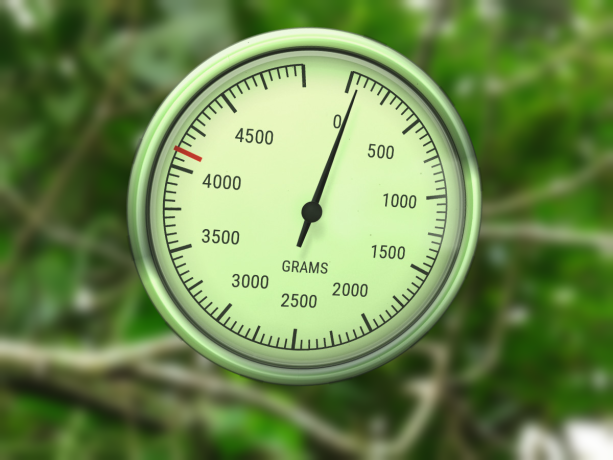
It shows 50 g
